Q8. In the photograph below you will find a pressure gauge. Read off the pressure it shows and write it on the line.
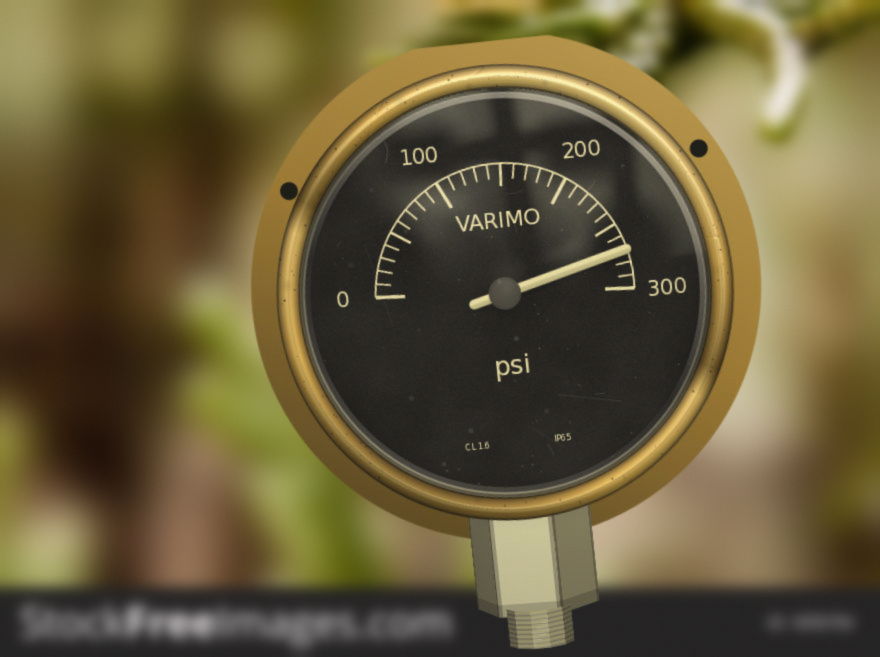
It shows 270 psi
